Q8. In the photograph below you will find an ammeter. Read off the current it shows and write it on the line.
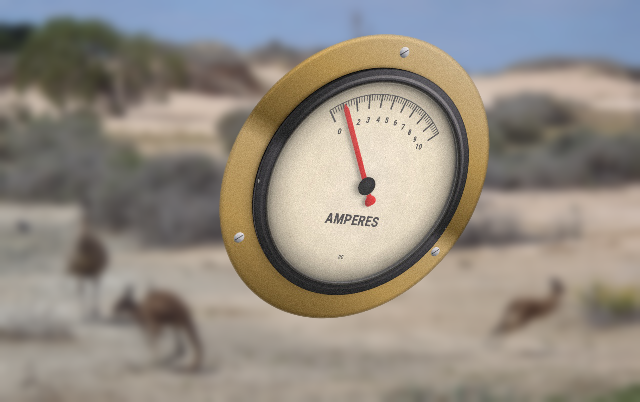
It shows 1 A
